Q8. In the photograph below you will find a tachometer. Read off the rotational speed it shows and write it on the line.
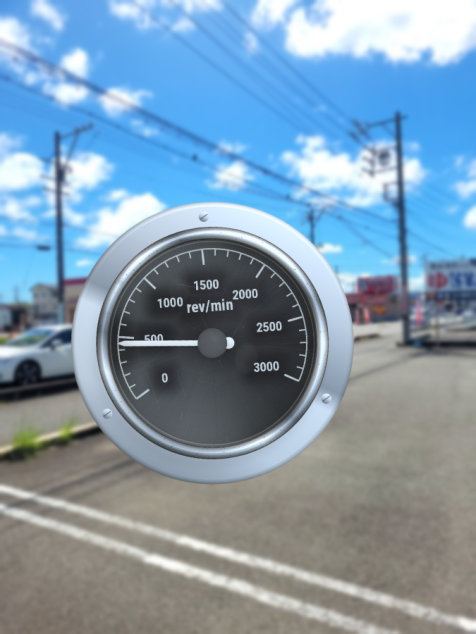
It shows 450 rpm
